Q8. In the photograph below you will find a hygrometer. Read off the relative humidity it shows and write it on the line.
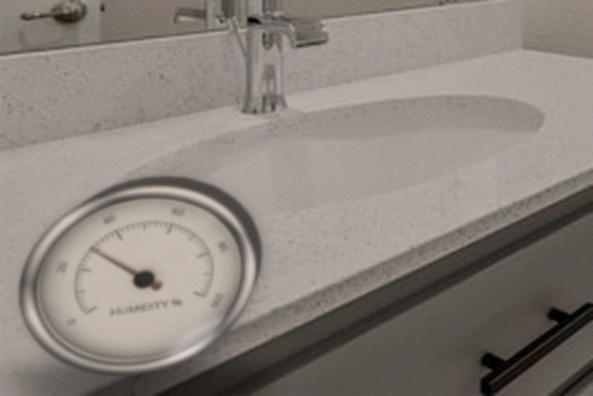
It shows 30 %
